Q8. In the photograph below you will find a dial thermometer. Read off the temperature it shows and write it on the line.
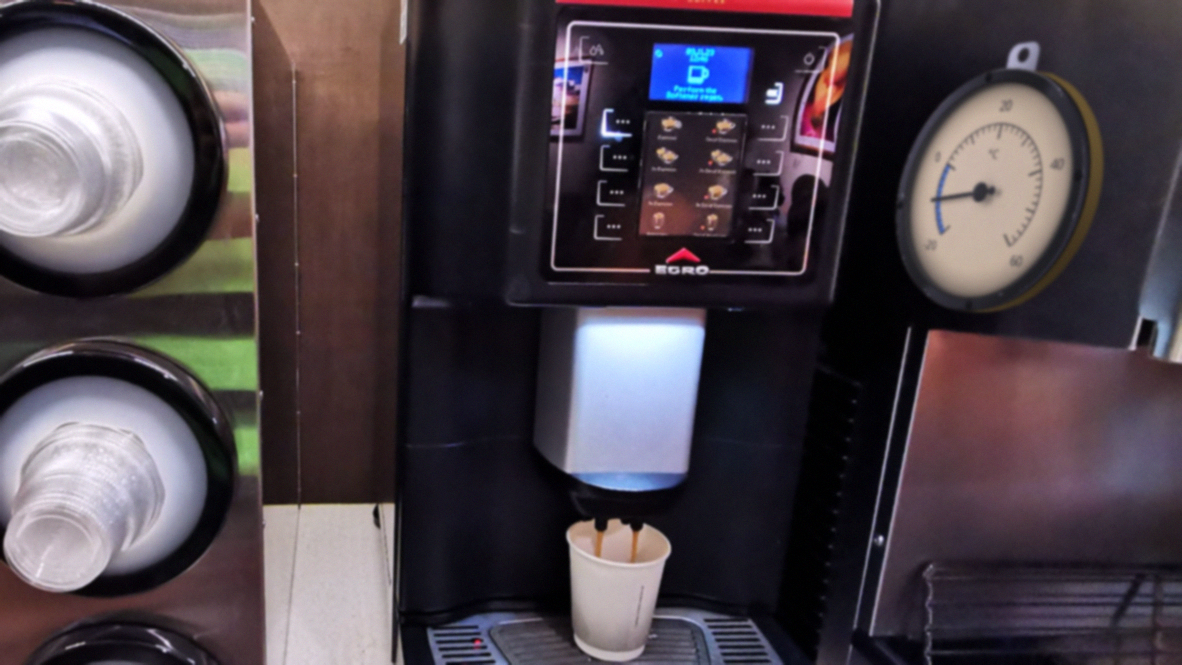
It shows -10 °C
